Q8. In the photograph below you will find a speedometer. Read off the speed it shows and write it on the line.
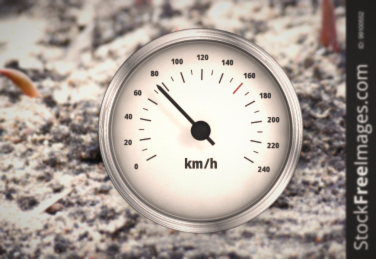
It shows 75 km/h
